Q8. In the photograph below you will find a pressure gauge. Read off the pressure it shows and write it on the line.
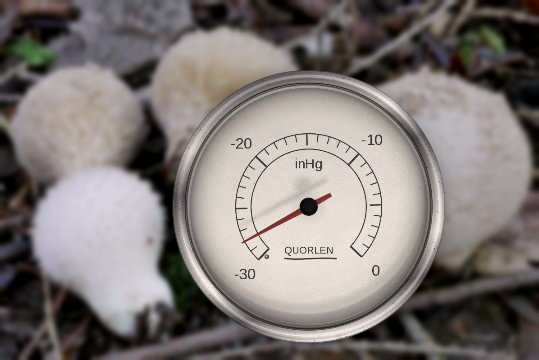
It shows -28 inHg
